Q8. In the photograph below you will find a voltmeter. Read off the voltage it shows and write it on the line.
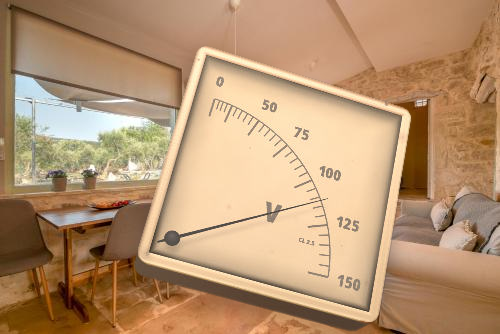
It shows 112.5 V
